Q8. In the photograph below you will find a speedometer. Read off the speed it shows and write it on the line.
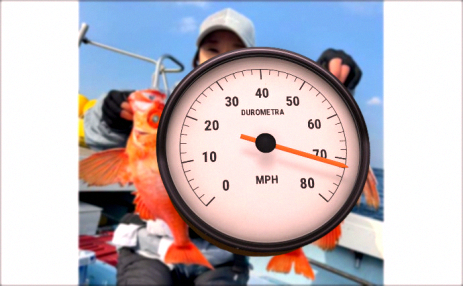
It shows 72 mph
